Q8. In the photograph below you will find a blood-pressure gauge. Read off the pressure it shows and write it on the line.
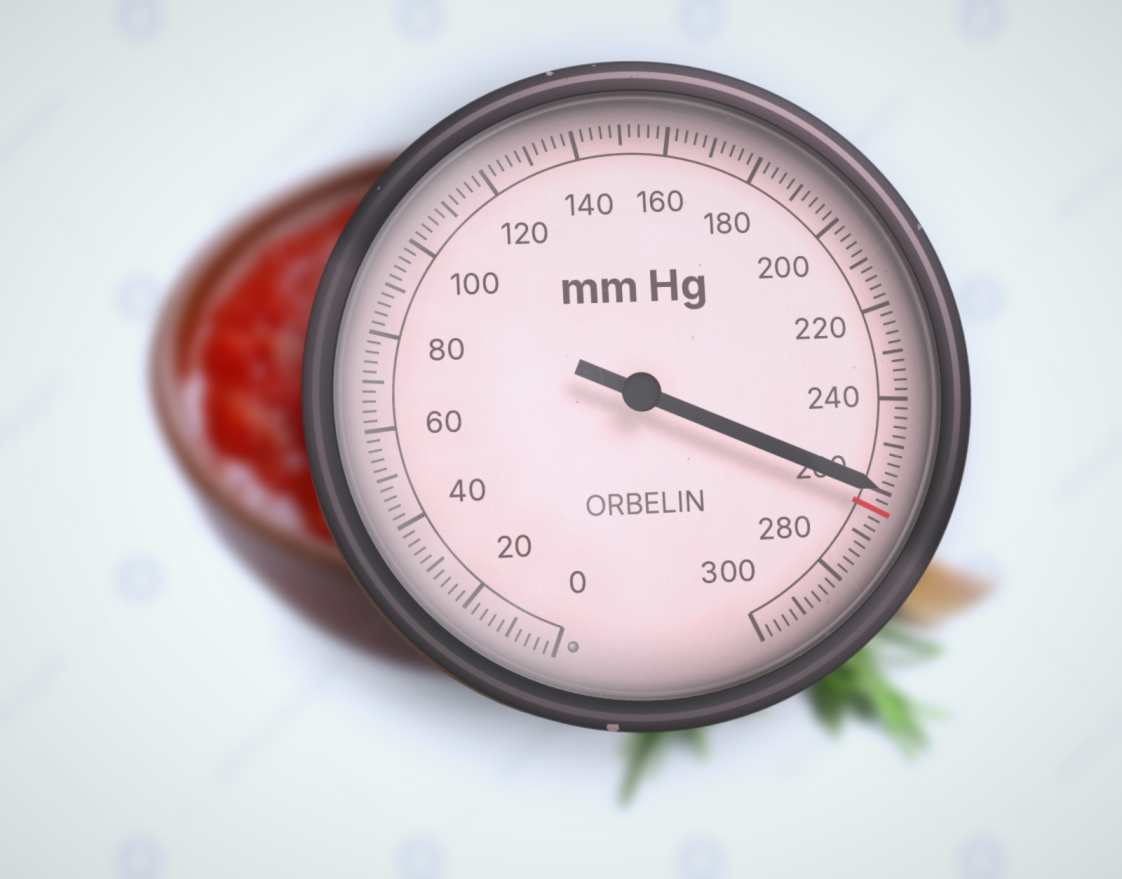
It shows 260 mmHg
